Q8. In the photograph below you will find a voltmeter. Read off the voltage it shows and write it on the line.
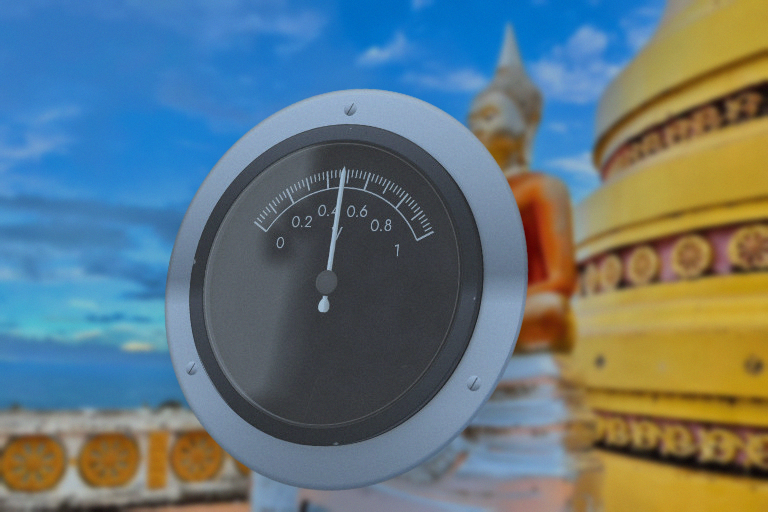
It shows 0.5 V
